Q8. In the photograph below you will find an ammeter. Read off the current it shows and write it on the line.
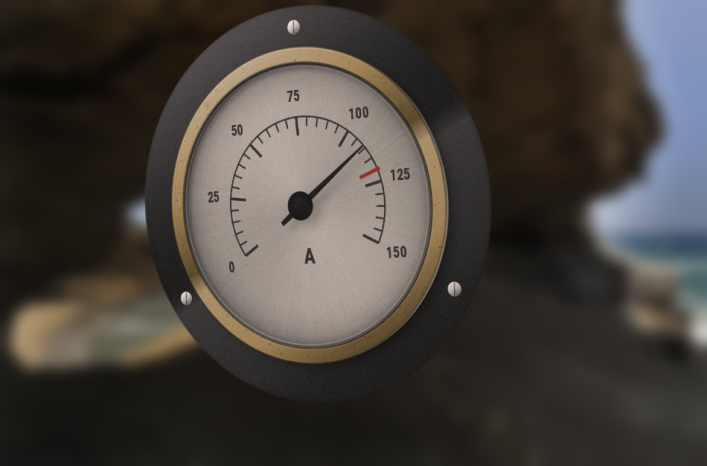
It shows 110 A
